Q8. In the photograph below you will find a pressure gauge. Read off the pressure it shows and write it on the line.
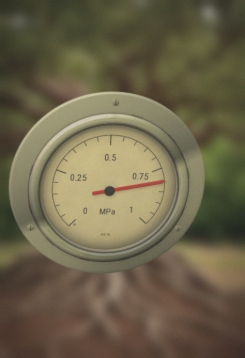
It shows 0.8 MPa
